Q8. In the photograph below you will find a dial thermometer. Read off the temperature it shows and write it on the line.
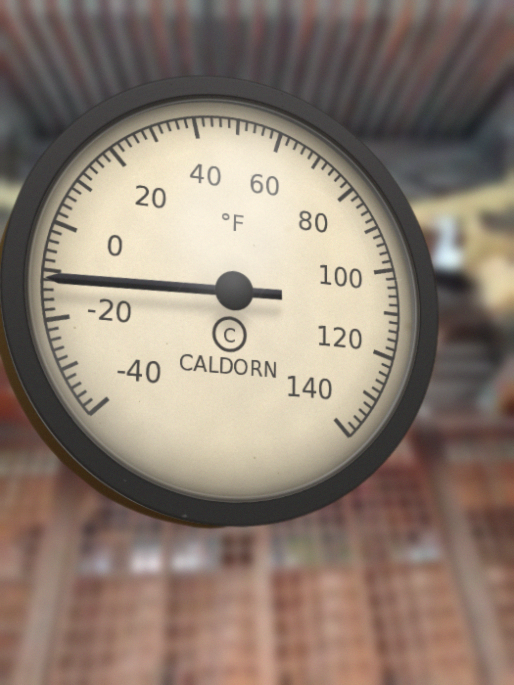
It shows -12 °F
